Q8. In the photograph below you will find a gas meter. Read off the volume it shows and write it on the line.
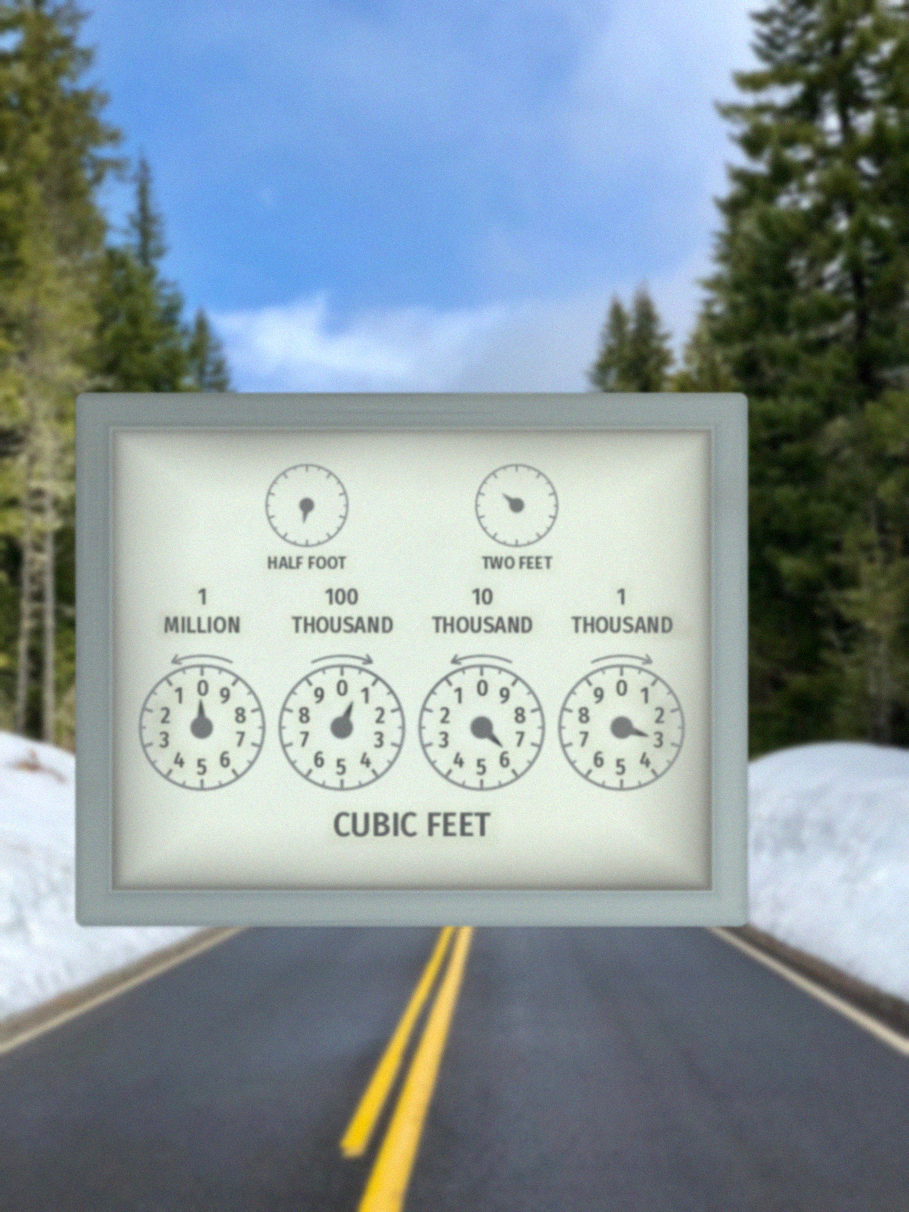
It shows 6300 ft³
